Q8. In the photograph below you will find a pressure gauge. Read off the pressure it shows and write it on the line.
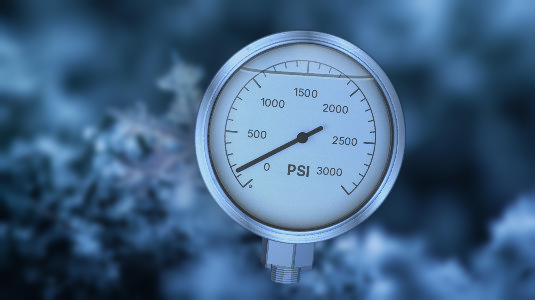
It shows 150 psi
